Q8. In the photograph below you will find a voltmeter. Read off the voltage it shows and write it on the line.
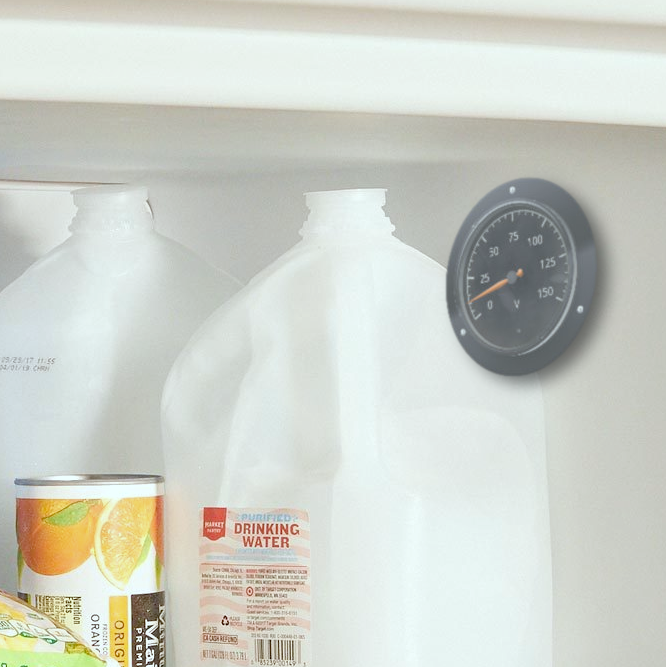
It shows 10 V
